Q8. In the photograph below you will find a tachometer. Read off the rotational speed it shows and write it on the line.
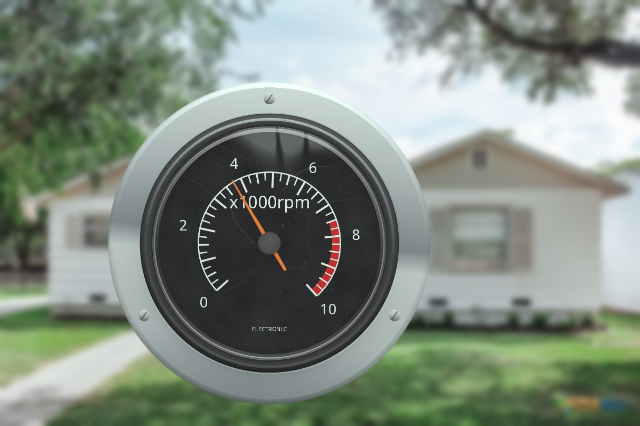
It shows 3750 rpm
